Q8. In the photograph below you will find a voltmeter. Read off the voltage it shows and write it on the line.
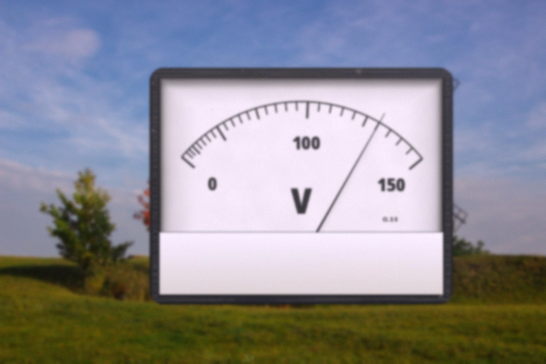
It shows 130 V
